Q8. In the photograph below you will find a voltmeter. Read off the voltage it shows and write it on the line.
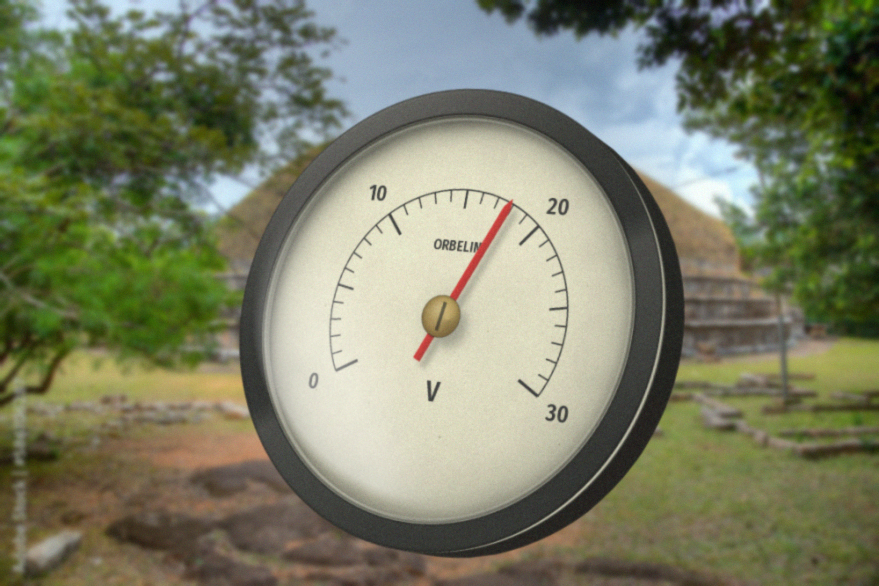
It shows 18 V
